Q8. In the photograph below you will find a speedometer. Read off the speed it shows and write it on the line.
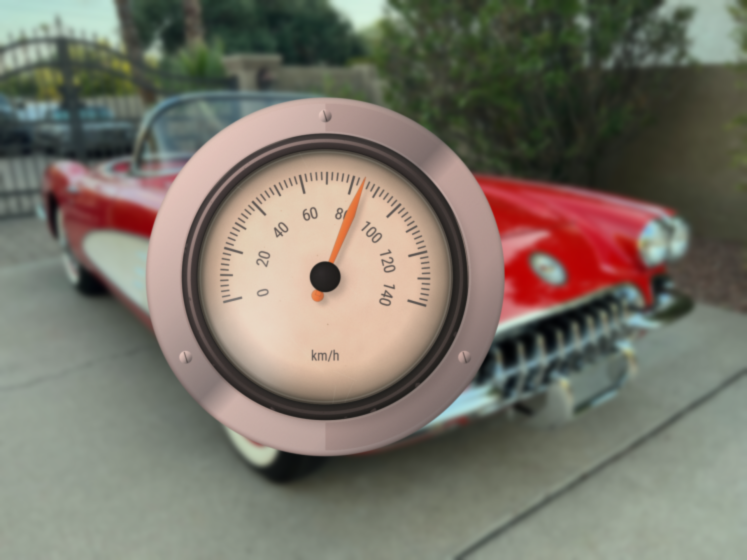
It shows 84 km/h
